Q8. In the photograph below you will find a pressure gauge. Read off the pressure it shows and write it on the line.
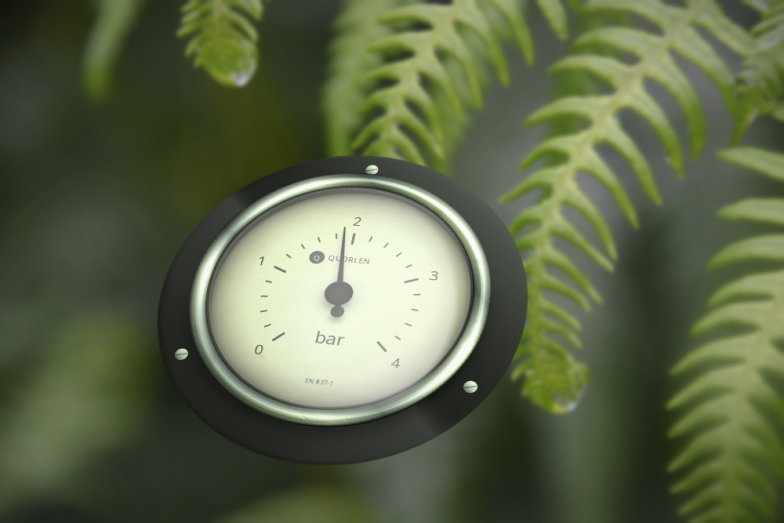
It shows 1.9 bar
